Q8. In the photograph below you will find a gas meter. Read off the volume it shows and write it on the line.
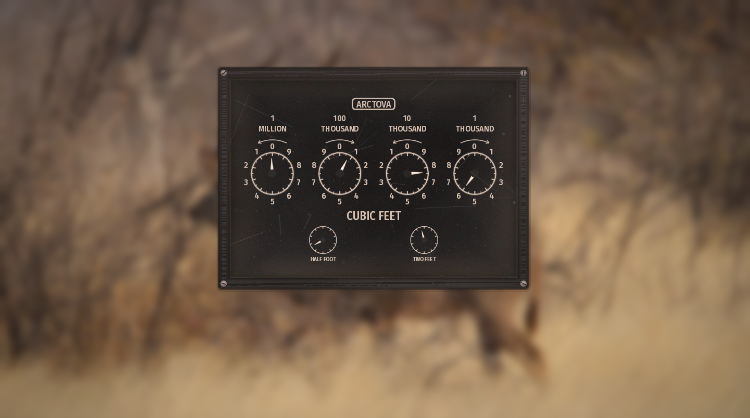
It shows 7600 ft³
